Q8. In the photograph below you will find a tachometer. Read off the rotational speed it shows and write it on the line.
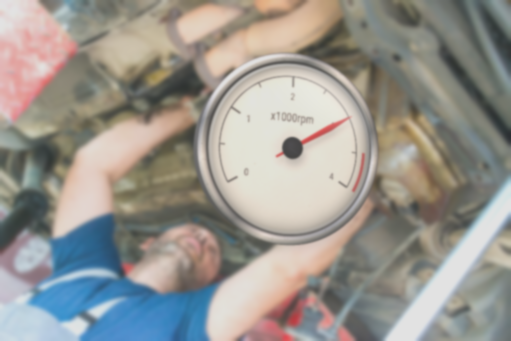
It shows 3000 rpm
